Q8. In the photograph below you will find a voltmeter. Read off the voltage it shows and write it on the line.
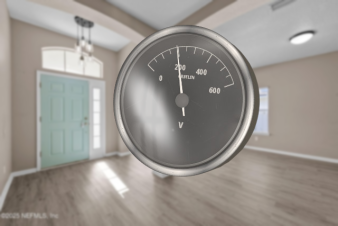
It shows 200 V
